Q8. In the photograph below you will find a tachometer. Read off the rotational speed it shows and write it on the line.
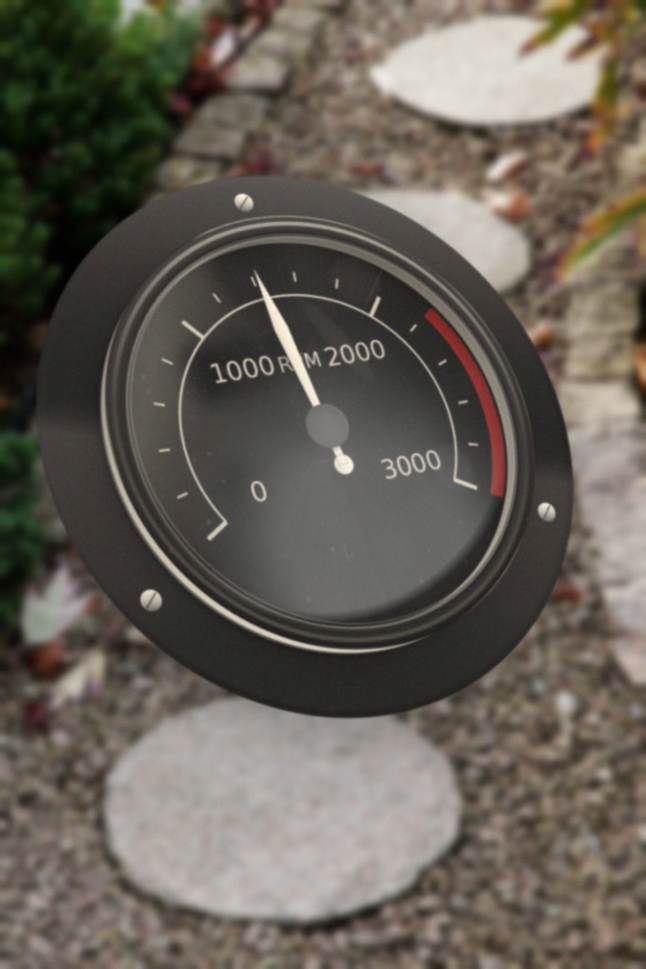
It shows 1400 rpm
